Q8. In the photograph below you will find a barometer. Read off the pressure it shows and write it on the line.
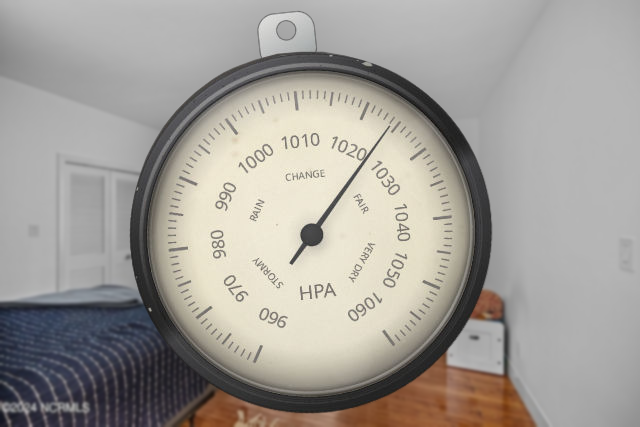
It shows 1024 hPa
